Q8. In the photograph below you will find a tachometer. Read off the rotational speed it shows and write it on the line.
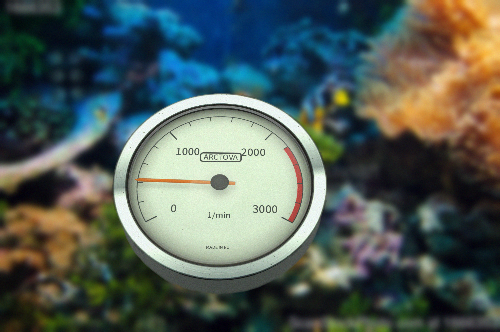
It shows 400 rpm
